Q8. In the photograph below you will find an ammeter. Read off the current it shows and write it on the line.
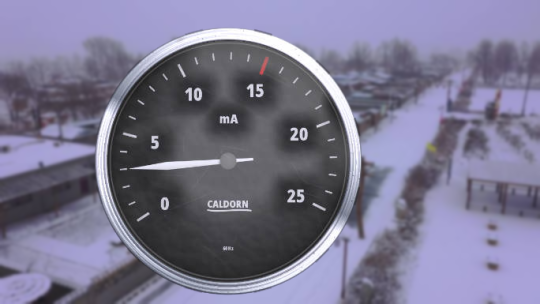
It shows 3 mA
